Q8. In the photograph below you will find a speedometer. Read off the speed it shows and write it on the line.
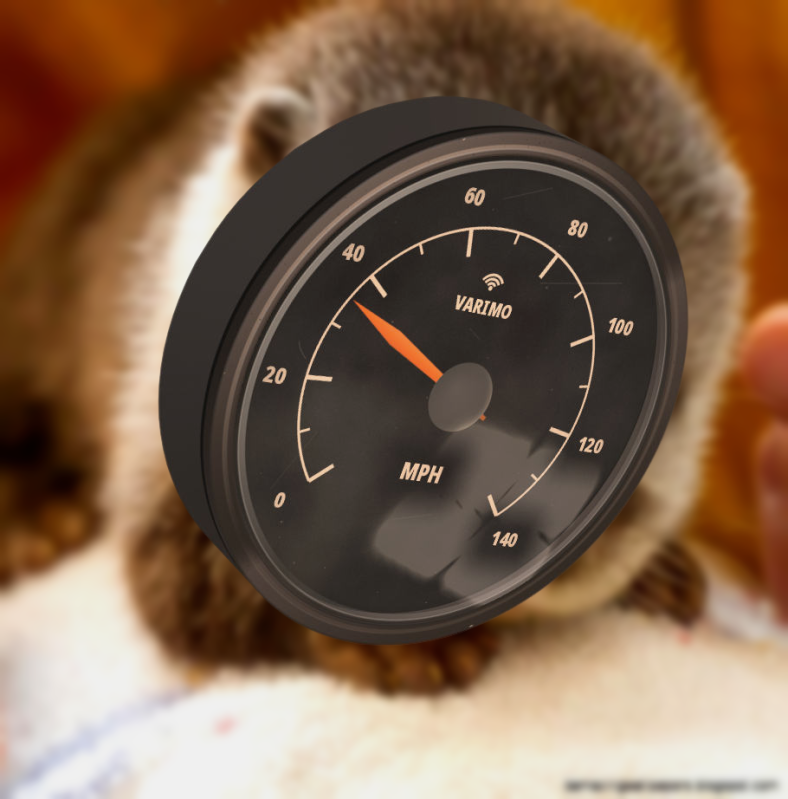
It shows 35 mph
